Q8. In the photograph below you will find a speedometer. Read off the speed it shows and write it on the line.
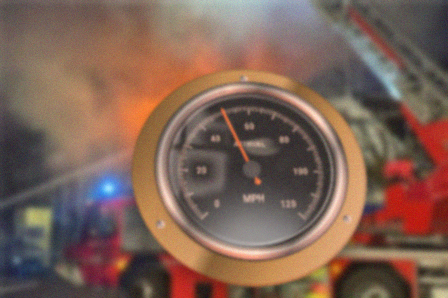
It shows 50 mph
